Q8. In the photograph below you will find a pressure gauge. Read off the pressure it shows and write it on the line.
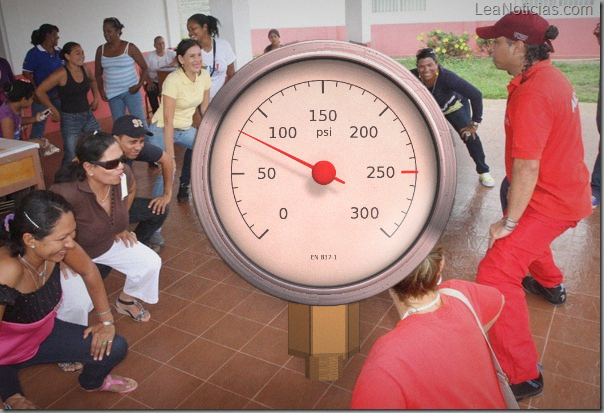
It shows 80 psi
